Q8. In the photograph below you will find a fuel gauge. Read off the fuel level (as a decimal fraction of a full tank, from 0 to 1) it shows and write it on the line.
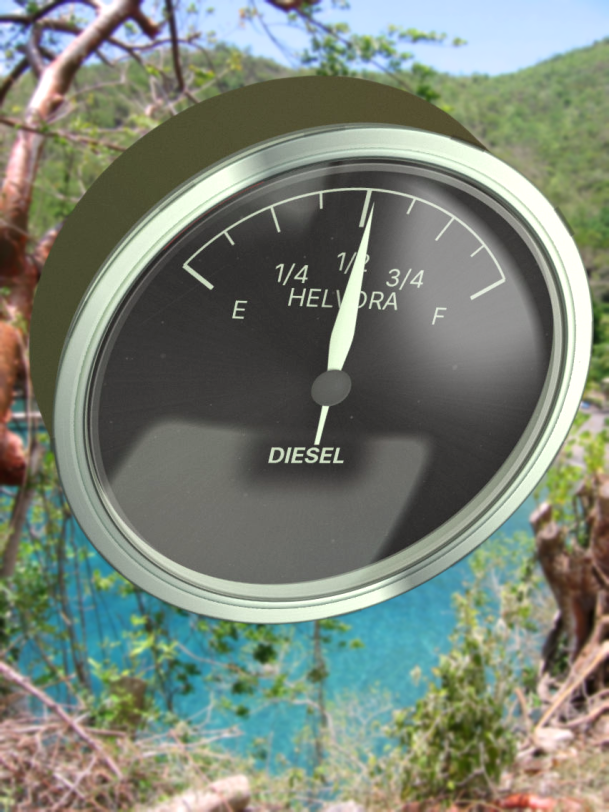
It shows 0.5
